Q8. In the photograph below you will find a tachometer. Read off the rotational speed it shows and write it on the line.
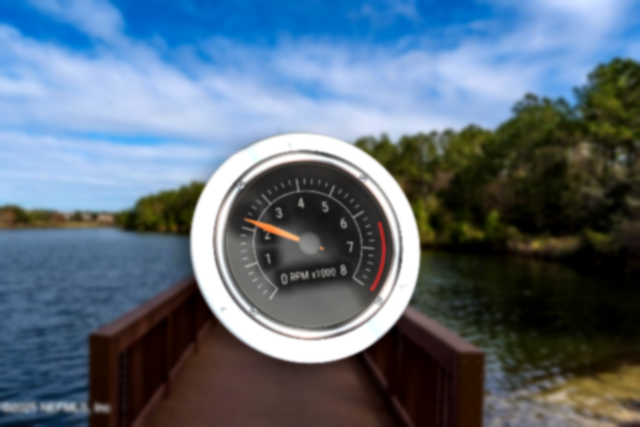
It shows 2200 rpm
